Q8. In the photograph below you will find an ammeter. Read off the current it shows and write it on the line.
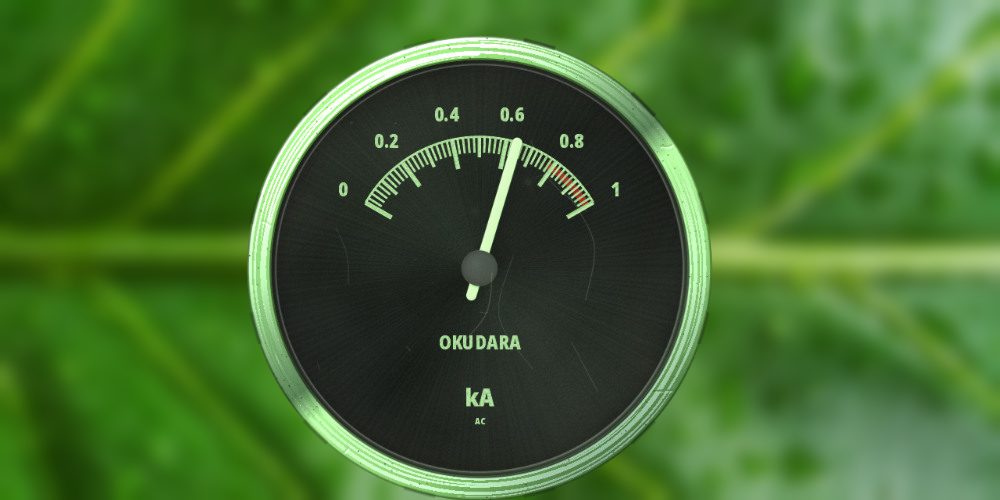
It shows 0.64 kA
